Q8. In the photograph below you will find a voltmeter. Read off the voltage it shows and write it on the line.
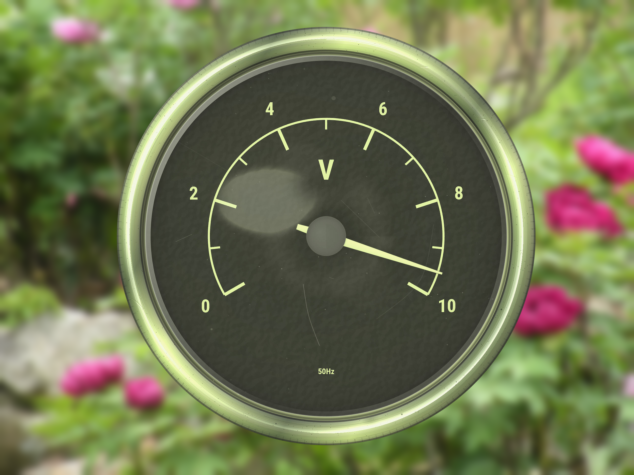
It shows 9.5 V
